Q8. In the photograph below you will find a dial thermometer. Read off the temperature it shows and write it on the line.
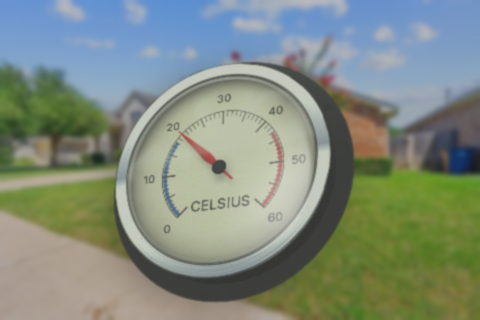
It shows 20 °C
